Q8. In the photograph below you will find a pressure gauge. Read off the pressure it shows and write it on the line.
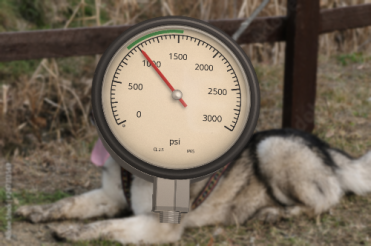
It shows 1000 psi
